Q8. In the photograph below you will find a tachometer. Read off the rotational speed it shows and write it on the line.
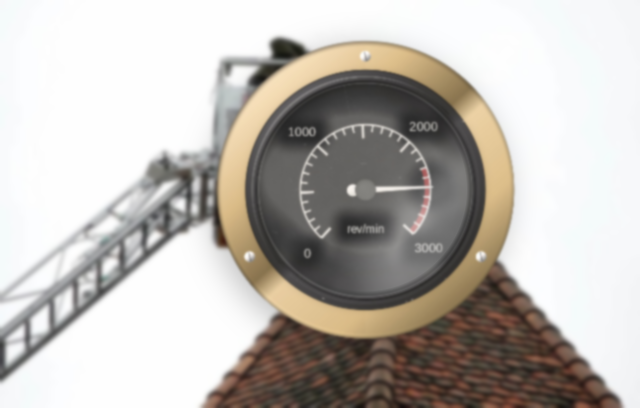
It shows 2500 rpm
